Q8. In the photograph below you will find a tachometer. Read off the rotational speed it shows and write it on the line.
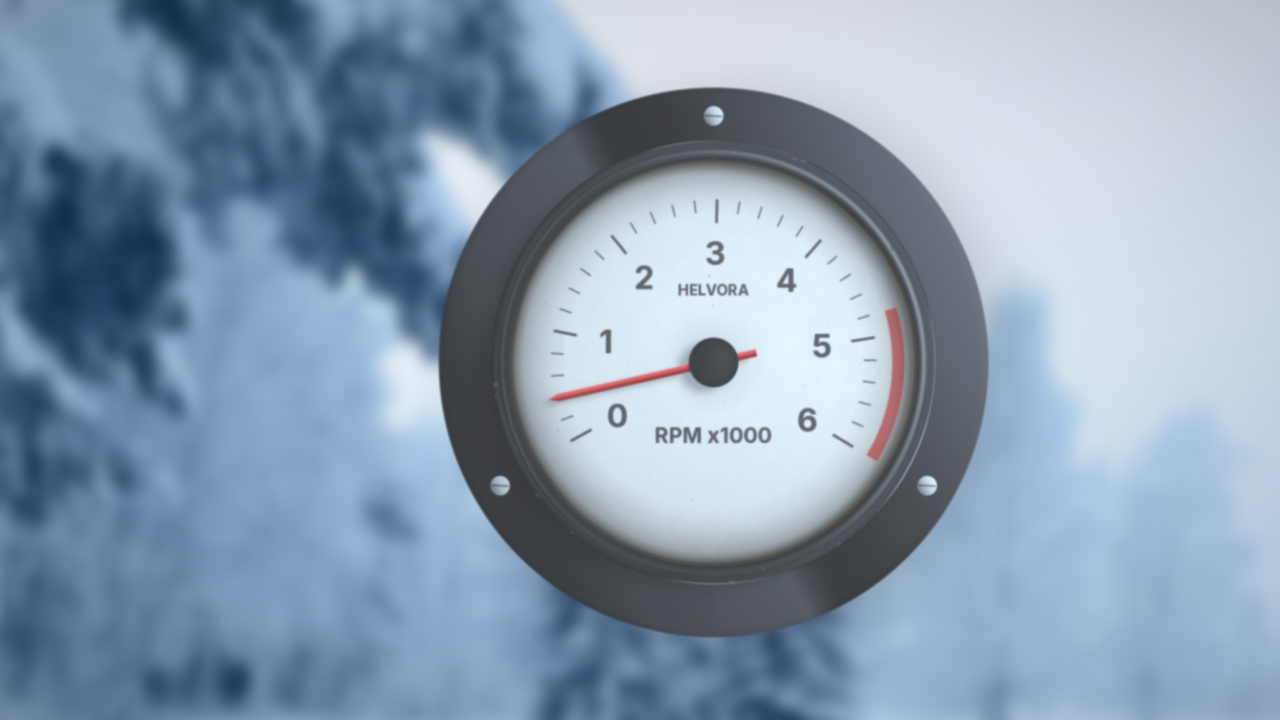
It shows 400 rpm
